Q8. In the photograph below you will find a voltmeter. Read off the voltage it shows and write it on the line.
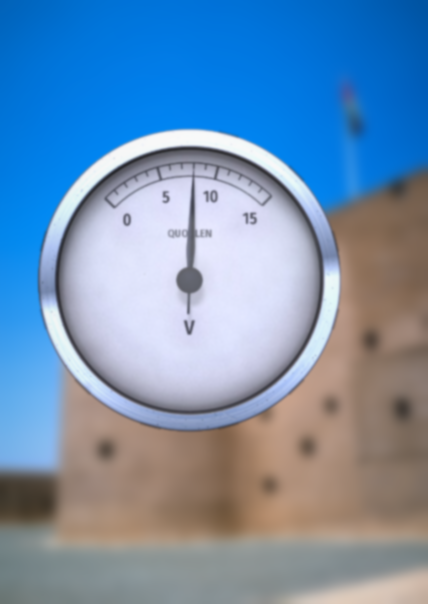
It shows 8 V
